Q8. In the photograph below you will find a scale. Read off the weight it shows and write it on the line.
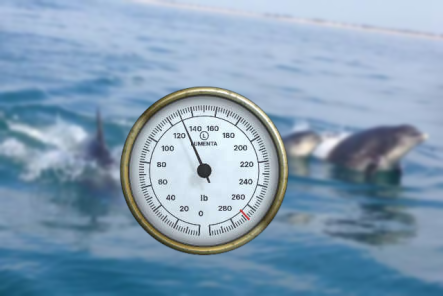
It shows 130 lb
